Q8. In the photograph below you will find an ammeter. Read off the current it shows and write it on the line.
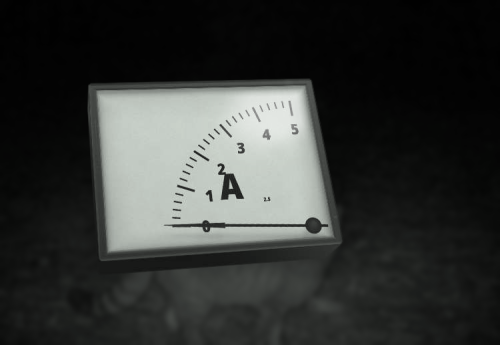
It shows 0 A
